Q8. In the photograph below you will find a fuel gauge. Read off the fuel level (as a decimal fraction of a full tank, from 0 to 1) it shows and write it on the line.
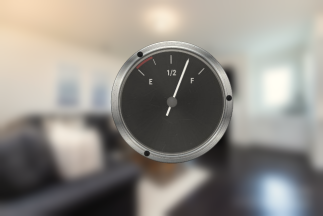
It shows 0.75
